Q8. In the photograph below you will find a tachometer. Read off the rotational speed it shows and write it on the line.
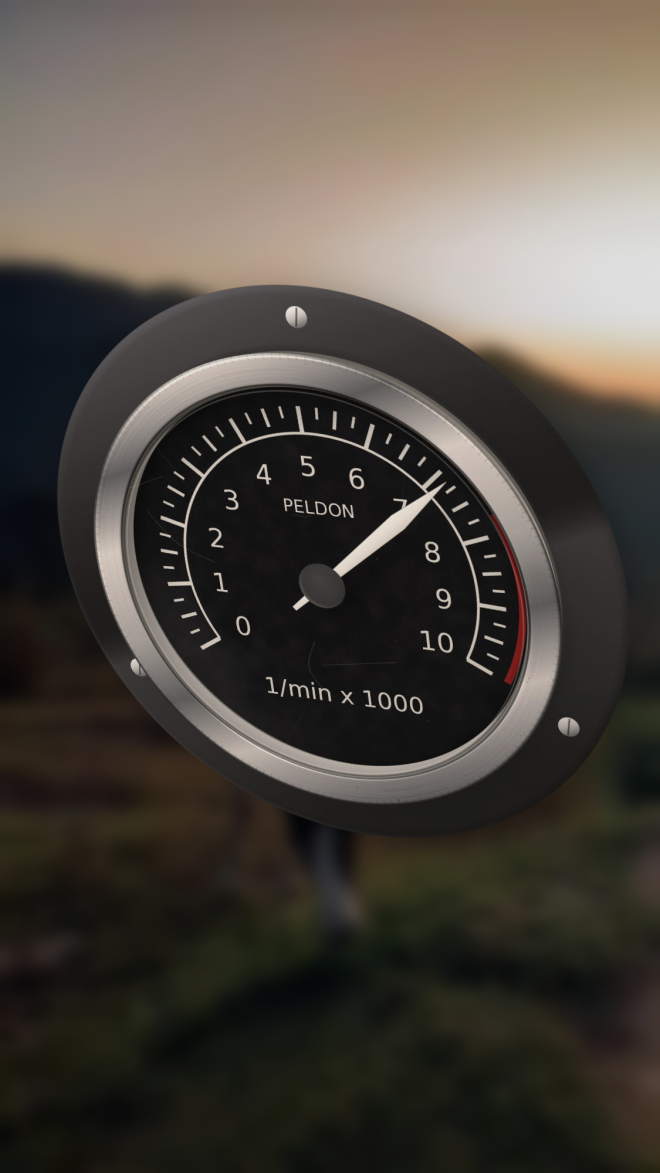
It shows 7125 rpm
